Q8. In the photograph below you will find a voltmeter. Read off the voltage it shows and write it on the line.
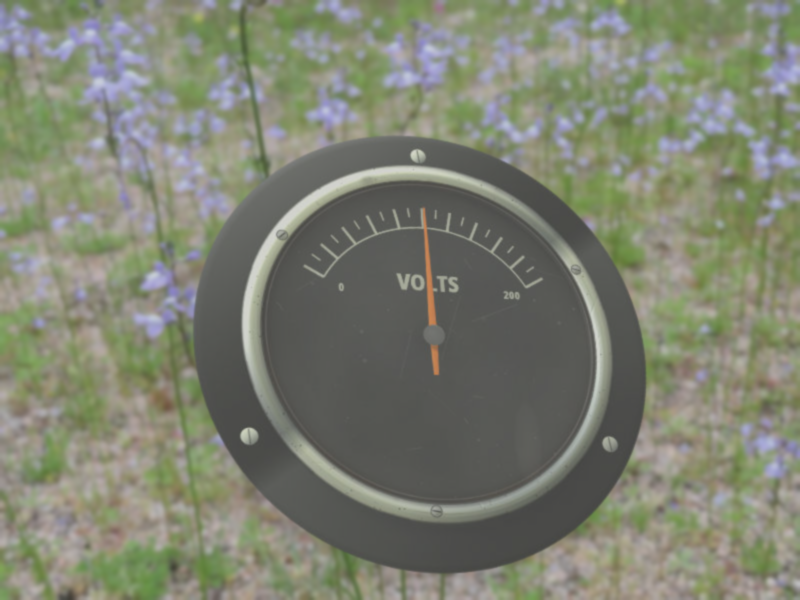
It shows 100 V
